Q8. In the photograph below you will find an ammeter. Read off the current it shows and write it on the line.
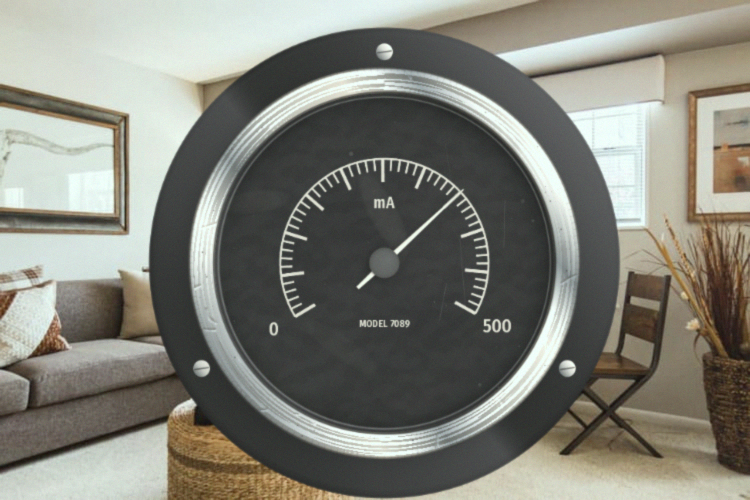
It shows 350 mA
